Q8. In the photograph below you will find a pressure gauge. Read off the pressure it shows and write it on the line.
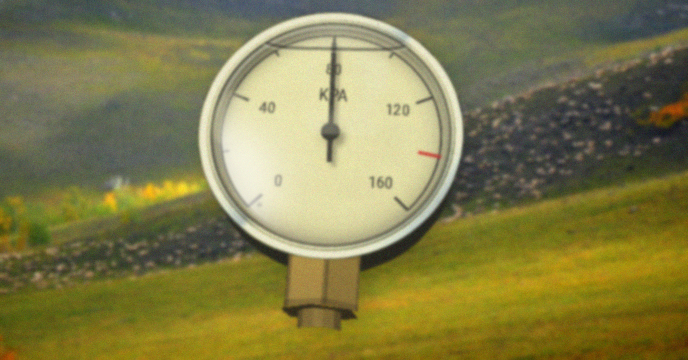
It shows 80 kPa
